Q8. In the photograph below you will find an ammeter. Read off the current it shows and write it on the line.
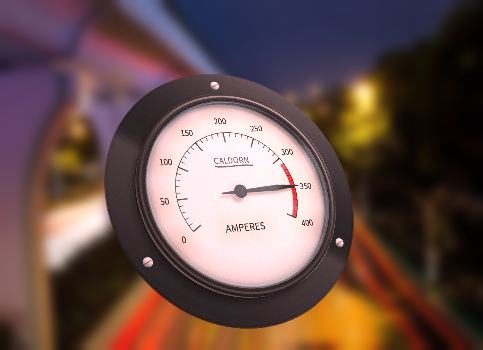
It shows 350 A
